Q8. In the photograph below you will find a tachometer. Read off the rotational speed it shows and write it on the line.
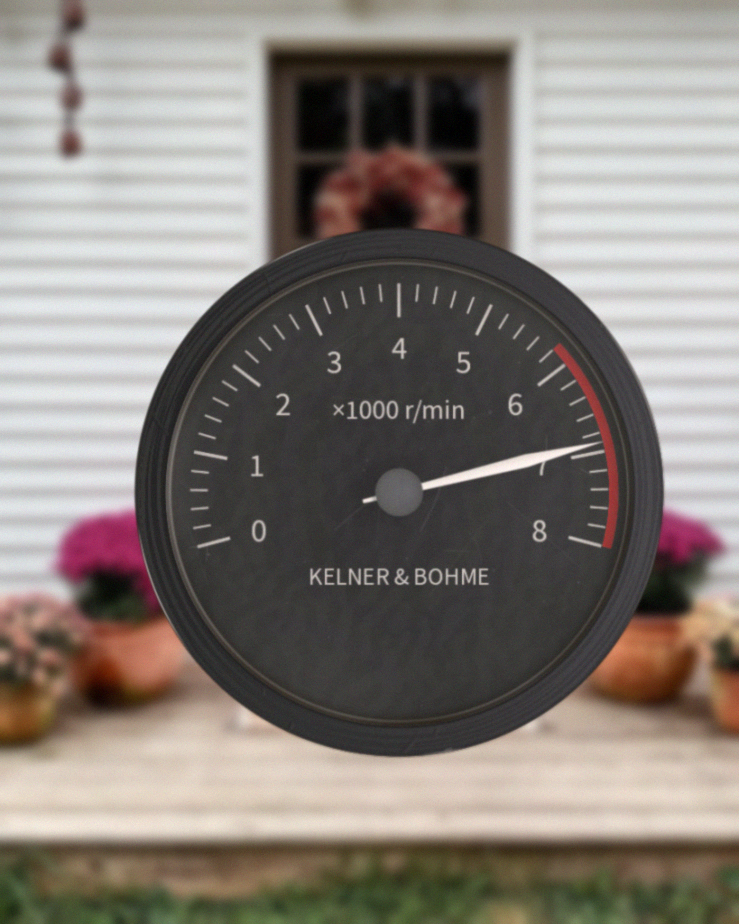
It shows 6900 rpm
